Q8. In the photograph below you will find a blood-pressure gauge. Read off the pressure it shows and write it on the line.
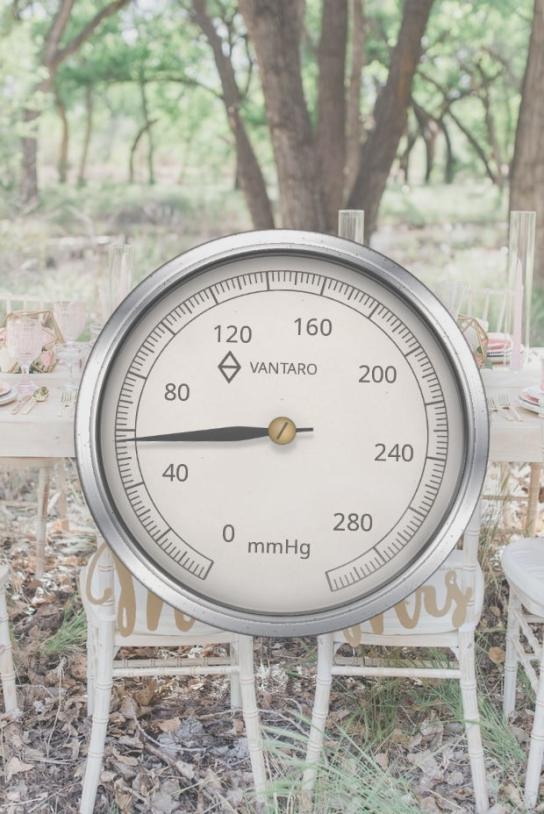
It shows 56 mmHg
